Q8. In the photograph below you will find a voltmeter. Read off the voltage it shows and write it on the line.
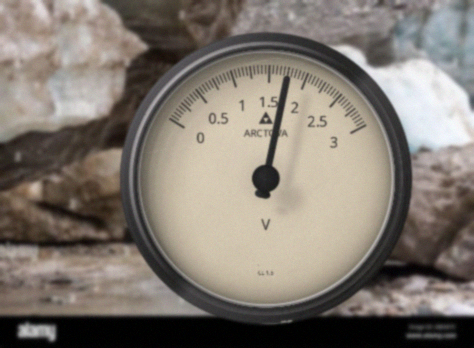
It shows 1.75 V
